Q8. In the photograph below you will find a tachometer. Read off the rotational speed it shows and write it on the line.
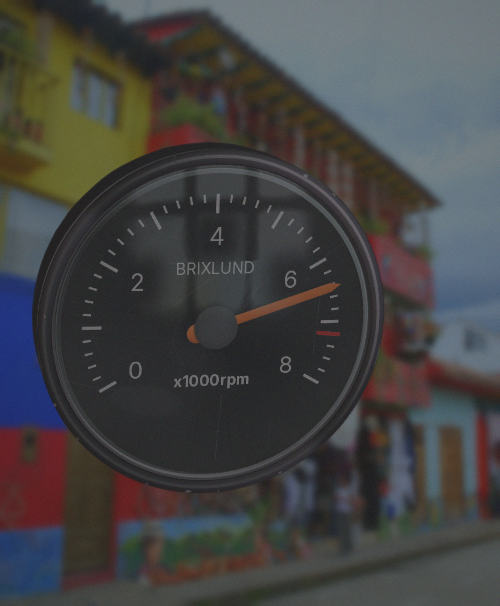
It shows 6400 rpm
